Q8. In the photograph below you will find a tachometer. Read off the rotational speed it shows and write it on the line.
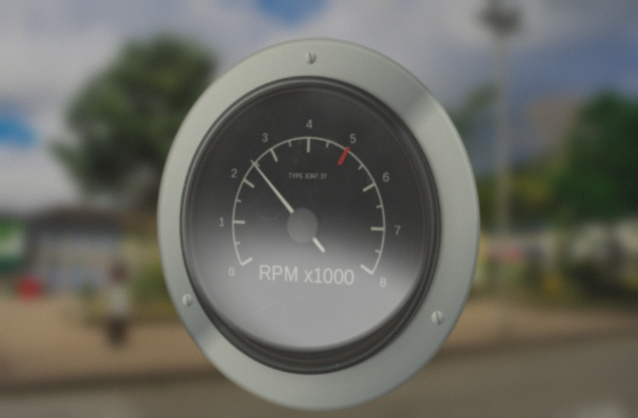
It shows 2500 rpm
